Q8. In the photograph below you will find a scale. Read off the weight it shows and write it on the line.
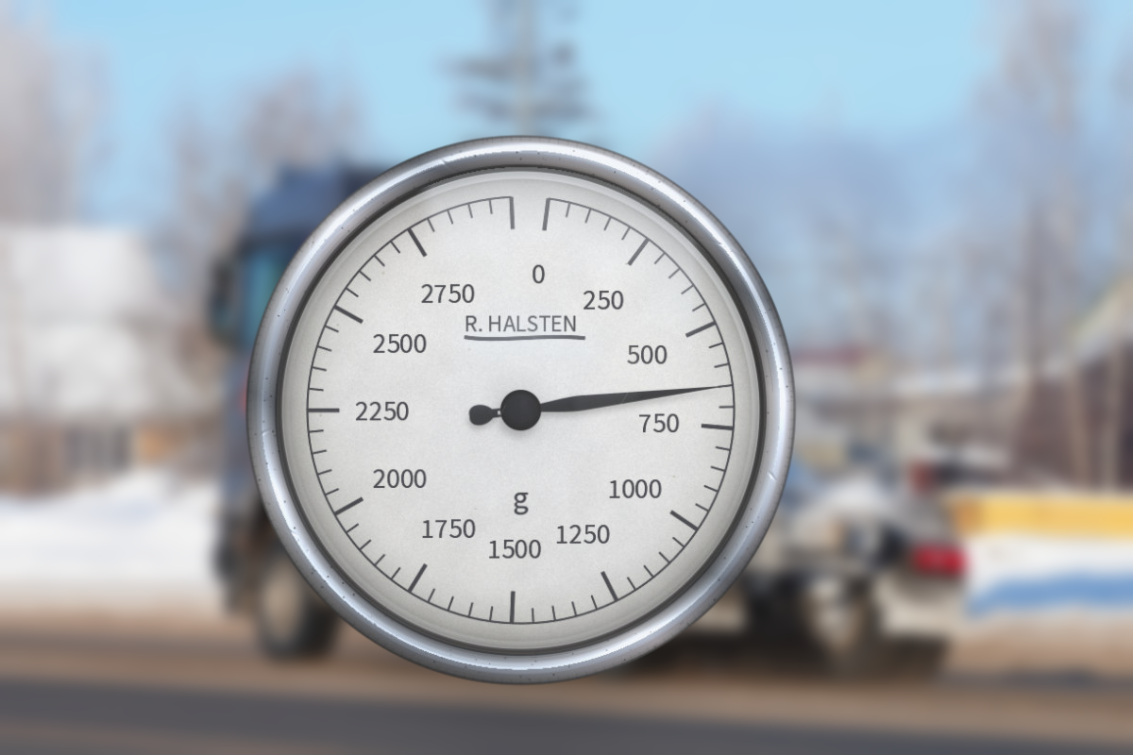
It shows 650 g
